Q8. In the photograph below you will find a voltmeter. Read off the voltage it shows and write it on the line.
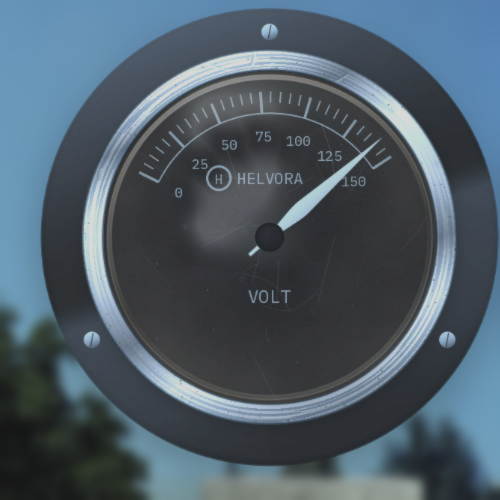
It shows 140 V
